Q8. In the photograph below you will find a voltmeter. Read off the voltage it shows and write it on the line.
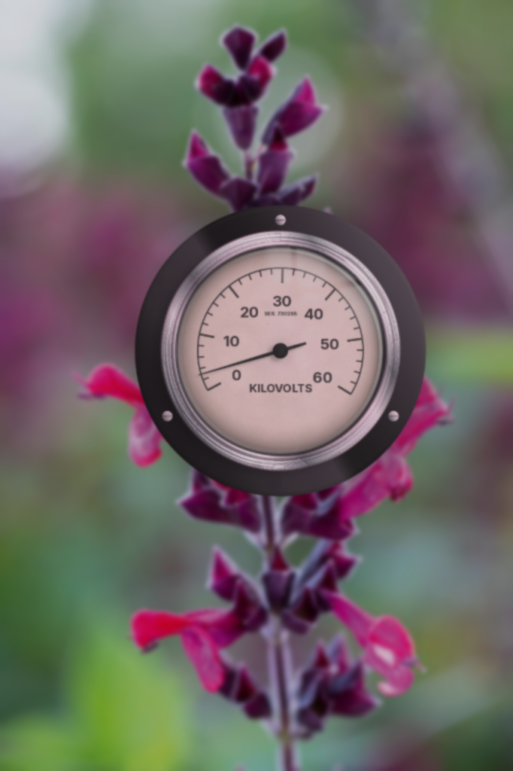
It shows 3 kV
